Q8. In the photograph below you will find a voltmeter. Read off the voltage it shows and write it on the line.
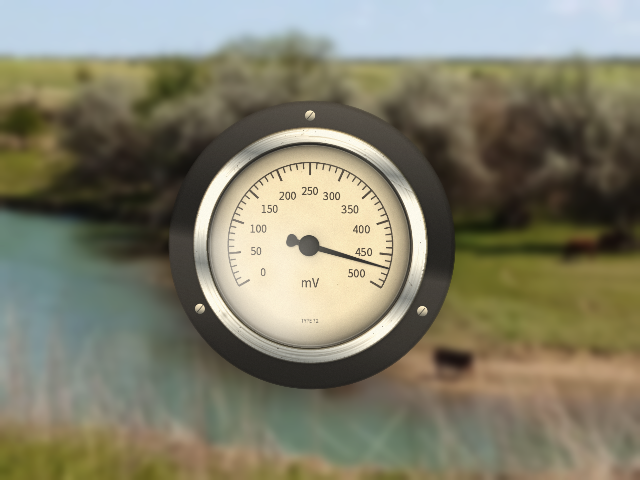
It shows 470 mV
